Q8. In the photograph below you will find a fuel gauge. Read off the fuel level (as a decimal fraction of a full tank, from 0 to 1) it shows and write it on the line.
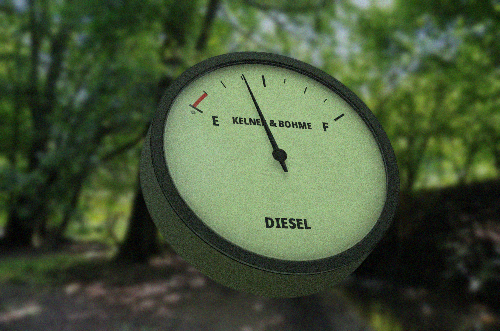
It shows 0.375
